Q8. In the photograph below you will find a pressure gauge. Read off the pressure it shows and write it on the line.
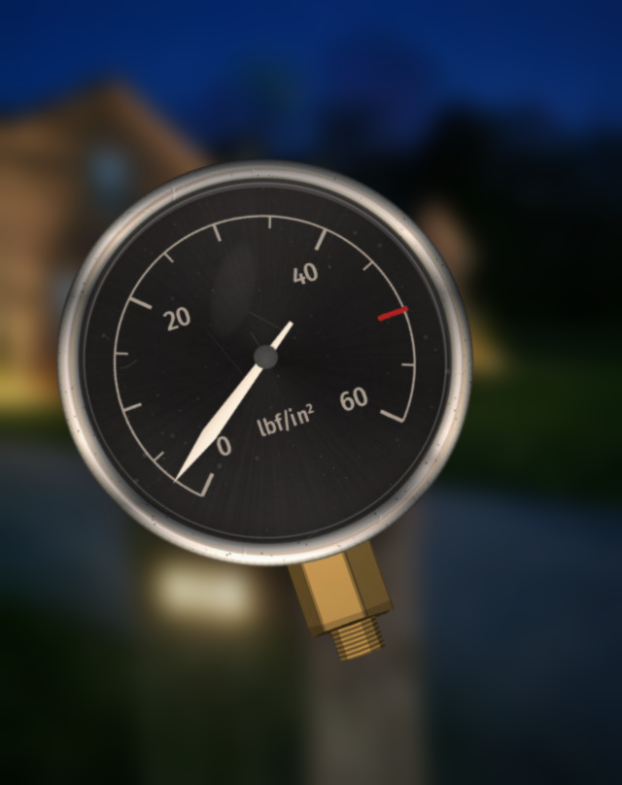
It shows 2.5 psi
